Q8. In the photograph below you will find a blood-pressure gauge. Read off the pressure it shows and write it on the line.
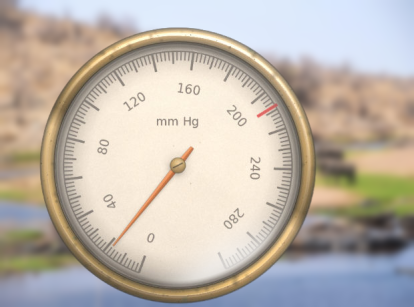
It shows 18 mmHg
